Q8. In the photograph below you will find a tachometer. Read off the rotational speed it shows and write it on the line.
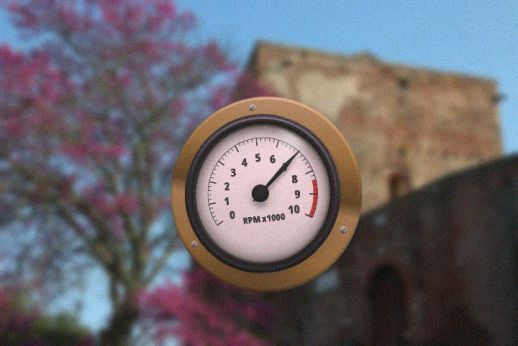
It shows 7000 rpm
